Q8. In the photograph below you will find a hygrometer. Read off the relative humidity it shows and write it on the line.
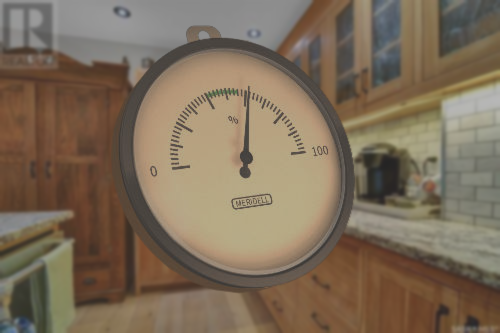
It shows 60 %
